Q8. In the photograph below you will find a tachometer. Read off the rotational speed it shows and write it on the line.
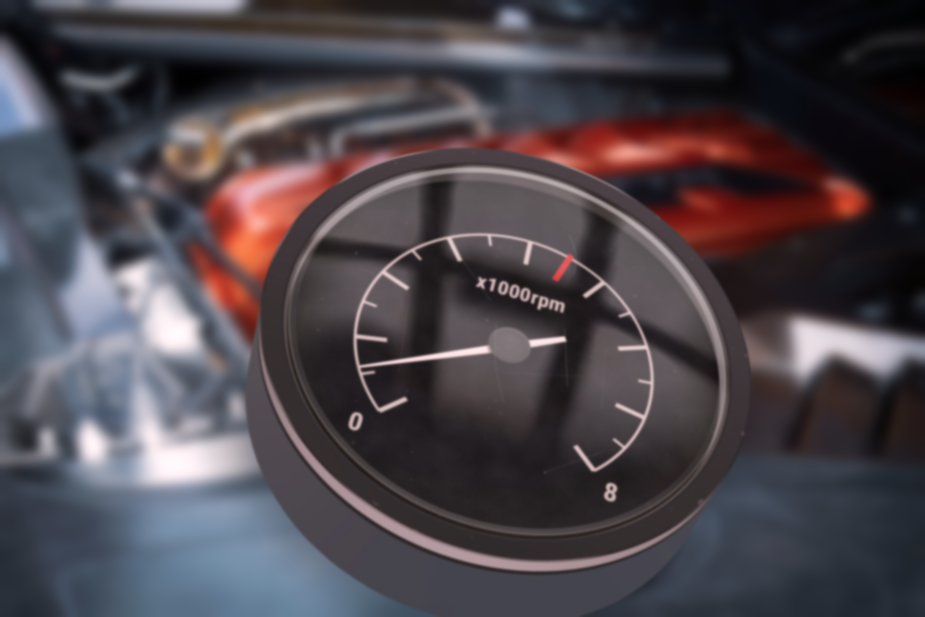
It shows 500 rpm
